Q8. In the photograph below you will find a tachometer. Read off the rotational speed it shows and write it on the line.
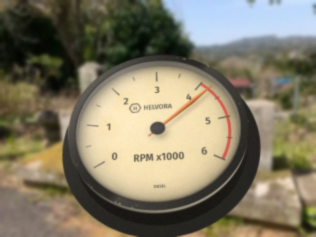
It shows 4250 rpm
